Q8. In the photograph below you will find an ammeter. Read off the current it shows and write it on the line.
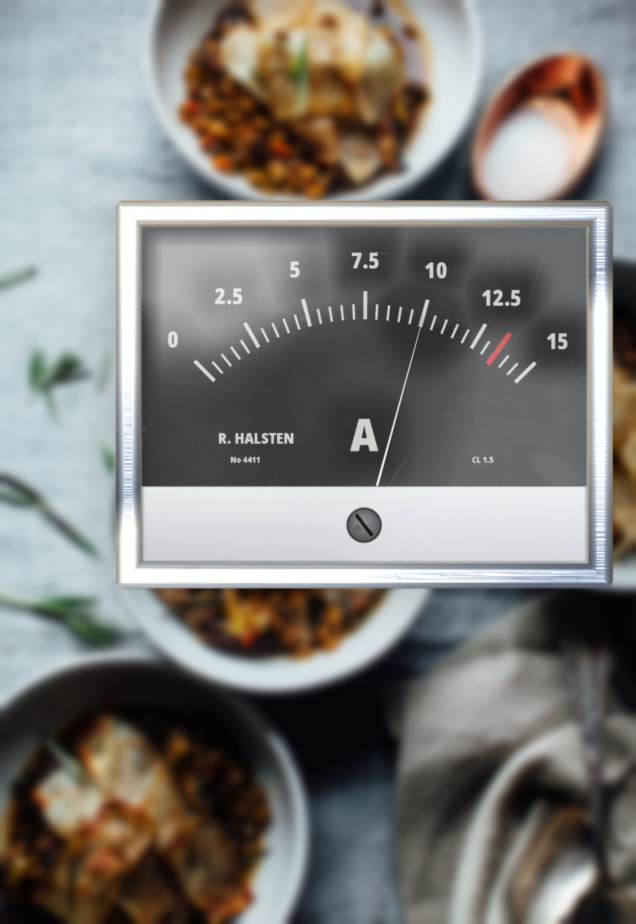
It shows 10 A
